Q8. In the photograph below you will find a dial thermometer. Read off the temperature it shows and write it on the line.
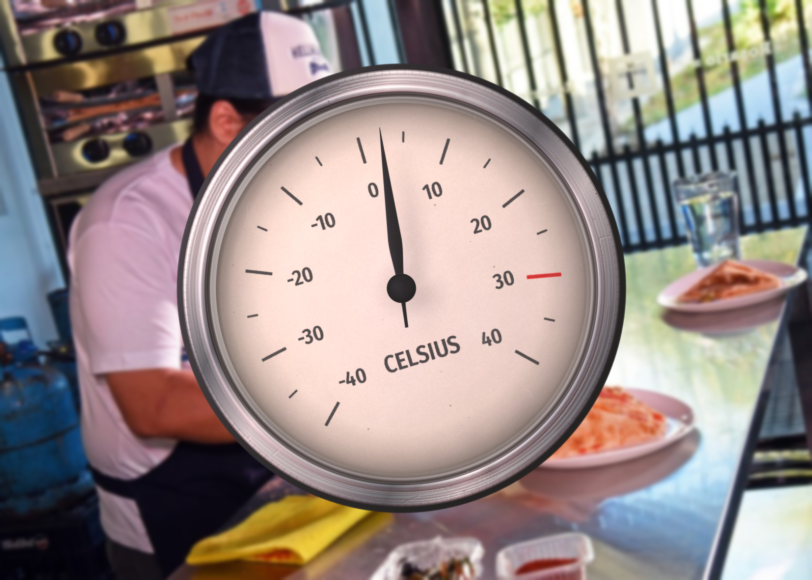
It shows 2.5 °C
